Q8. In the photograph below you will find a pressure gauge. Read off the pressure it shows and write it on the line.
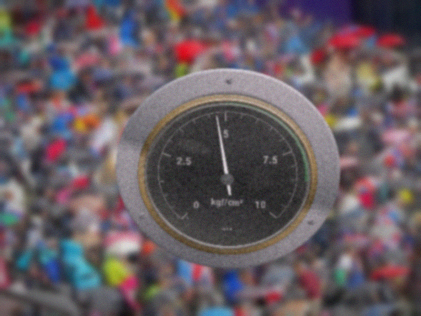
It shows 4.75 kg/cm²
